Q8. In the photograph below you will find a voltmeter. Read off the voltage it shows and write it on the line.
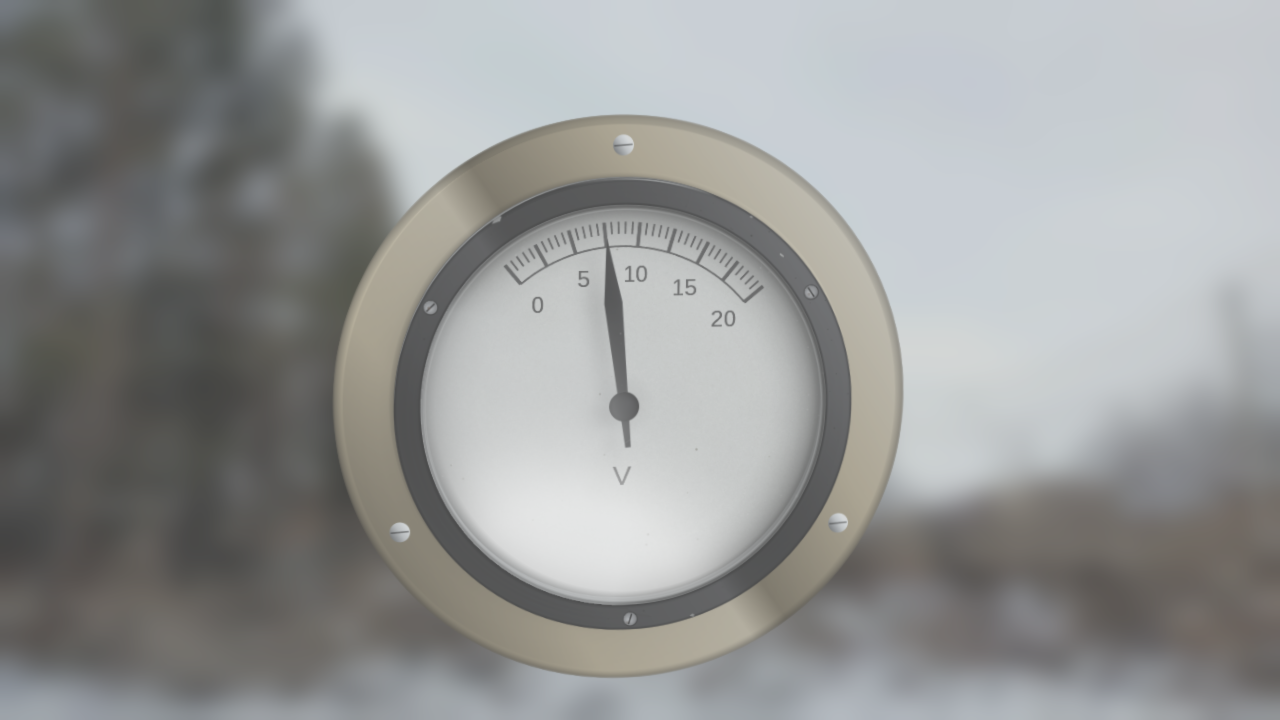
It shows 7.5 V
